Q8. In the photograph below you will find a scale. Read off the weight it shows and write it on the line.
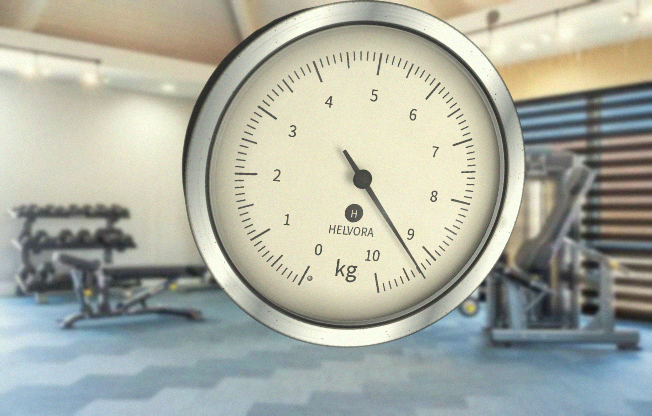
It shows 9.3 kg
